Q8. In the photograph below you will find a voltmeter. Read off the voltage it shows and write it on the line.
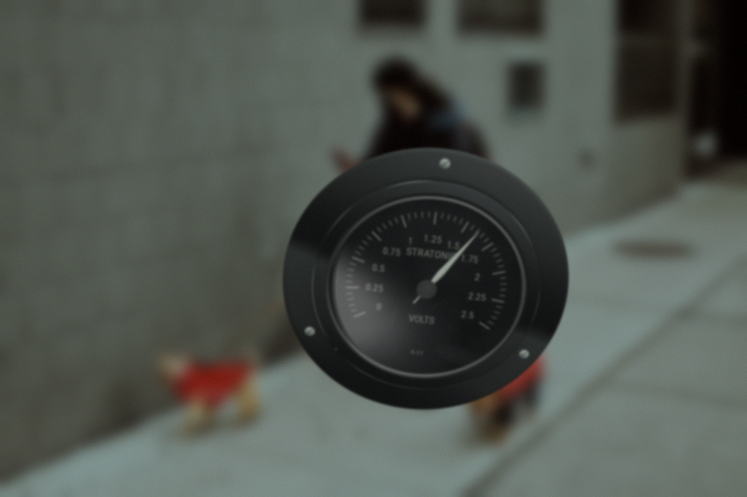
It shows 1.6 V
